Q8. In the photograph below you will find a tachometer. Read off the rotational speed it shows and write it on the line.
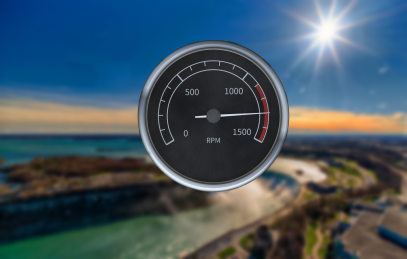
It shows 1300 rpm
